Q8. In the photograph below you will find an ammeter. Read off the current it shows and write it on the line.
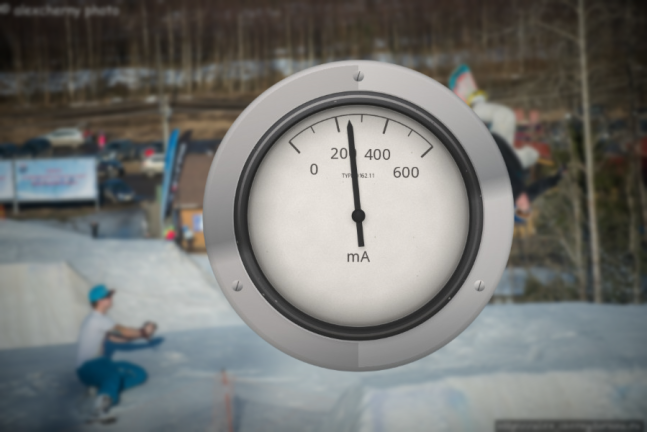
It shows 250 mA
